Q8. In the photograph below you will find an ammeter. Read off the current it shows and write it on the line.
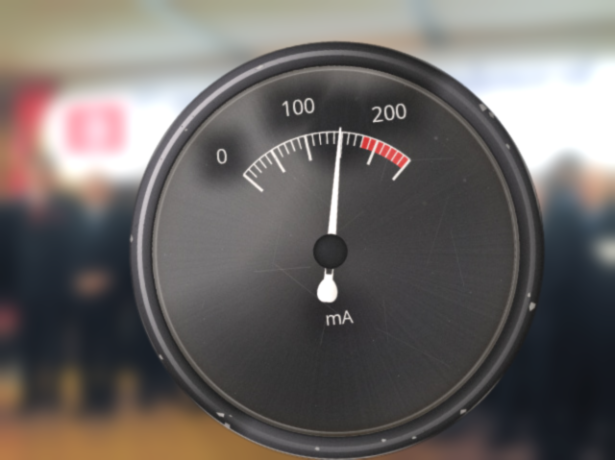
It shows 150 mA
